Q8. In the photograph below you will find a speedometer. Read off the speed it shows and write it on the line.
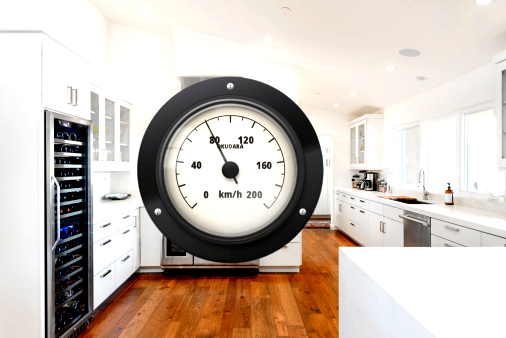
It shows 80 km/h
